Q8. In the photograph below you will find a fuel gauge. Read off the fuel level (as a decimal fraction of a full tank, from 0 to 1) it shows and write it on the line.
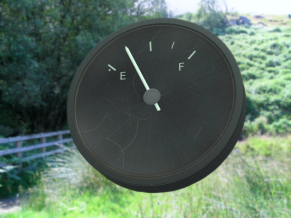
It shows 0.25
